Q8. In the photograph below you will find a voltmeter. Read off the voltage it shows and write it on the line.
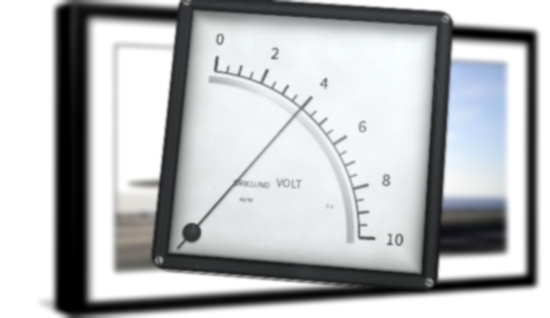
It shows 4 V
